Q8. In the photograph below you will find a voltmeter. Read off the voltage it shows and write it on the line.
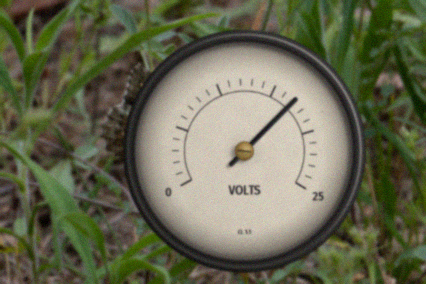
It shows 17 V
